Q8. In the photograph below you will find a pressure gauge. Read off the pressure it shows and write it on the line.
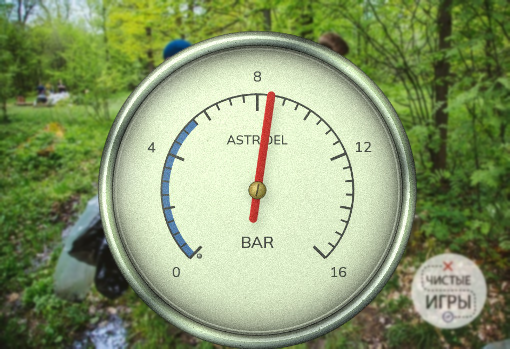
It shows 8.5 bar
